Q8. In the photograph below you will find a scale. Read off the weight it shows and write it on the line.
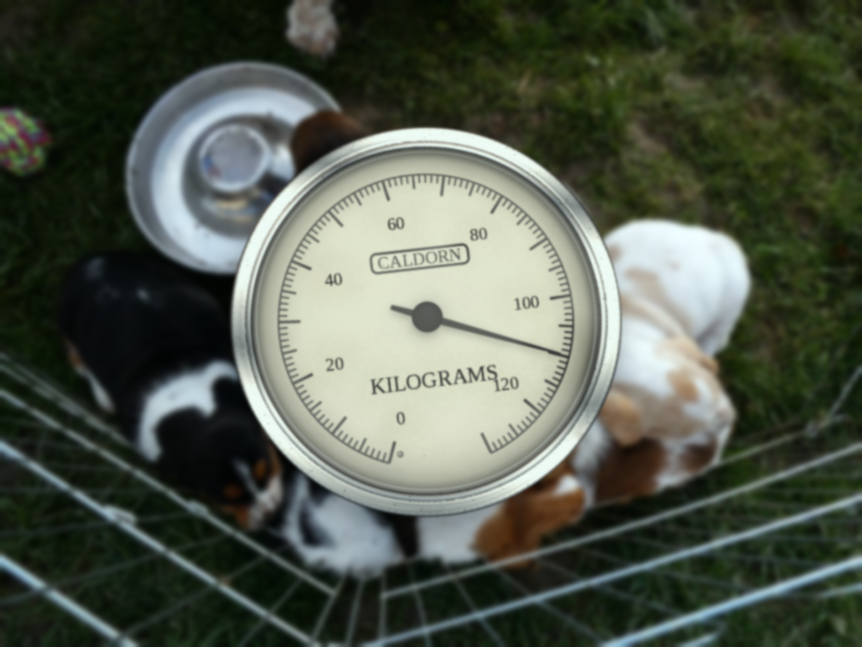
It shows 110 kg
